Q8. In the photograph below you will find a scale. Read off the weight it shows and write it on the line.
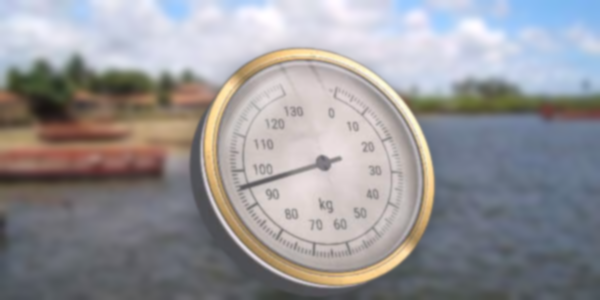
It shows 95 kg
